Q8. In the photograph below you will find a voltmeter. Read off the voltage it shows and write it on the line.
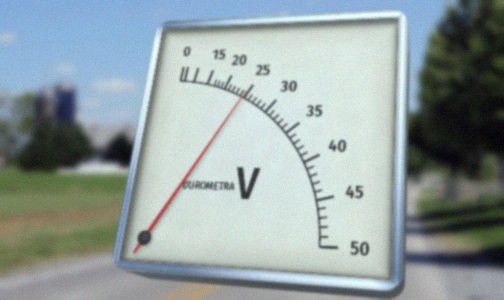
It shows 25 V
